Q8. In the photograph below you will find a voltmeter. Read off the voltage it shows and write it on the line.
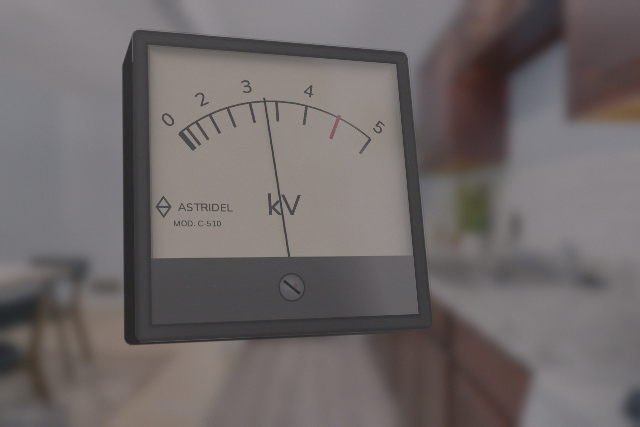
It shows 3.25 kV
